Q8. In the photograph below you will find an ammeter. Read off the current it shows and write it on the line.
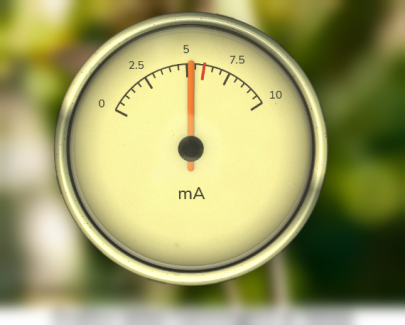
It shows 5.25 mA
